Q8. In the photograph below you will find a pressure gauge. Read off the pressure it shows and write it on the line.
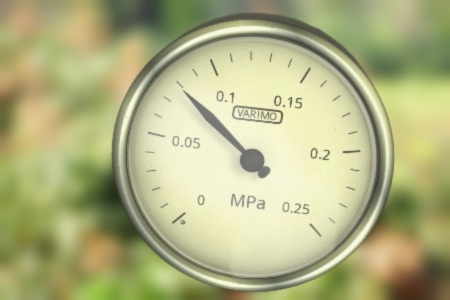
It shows 0.08 MPa
